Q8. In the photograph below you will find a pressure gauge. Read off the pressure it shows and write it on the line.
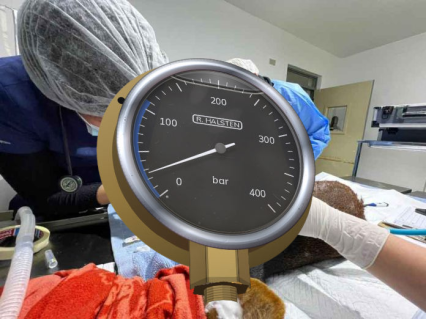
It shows 25 bar
